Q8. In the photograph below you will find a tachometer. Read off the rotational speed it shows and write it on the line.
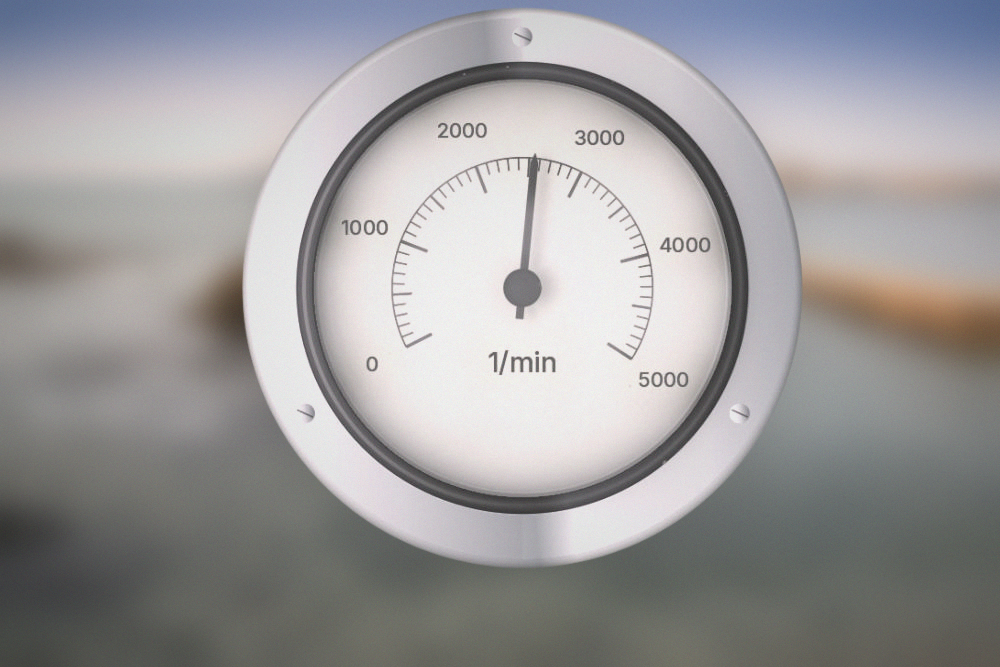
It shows 2550 rpm
